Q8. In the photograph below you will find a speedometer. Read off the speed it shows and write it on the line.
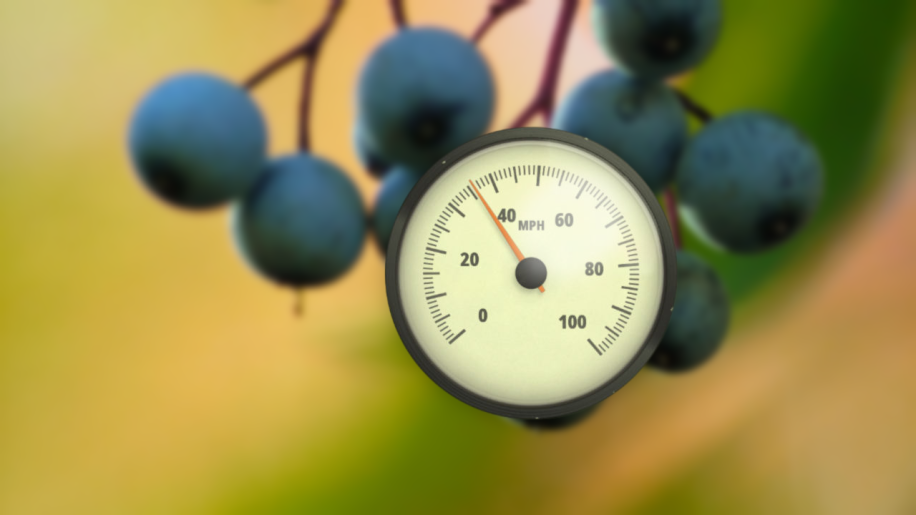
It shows 36 mph
